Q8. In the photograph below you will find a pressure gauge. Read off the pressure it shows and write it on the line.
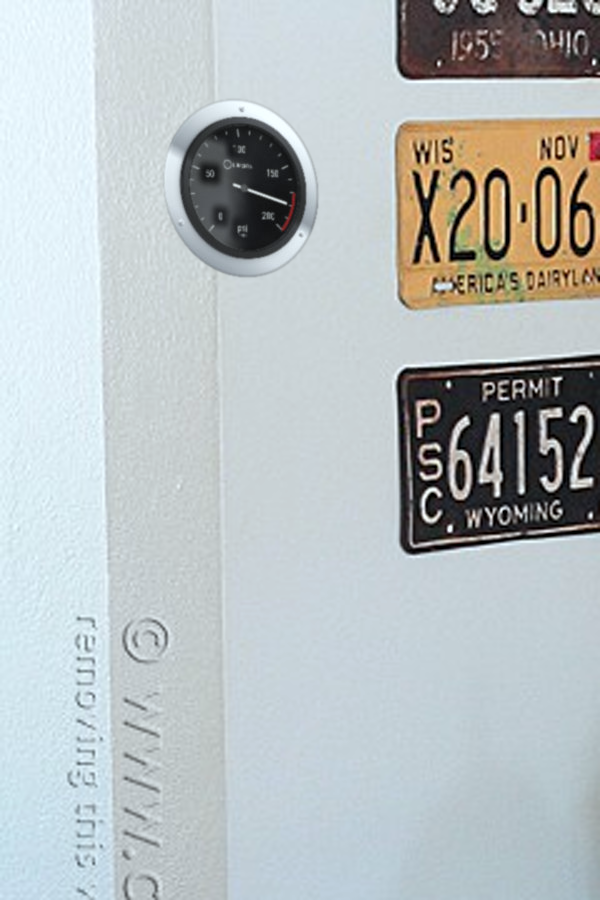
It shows 180 psi
